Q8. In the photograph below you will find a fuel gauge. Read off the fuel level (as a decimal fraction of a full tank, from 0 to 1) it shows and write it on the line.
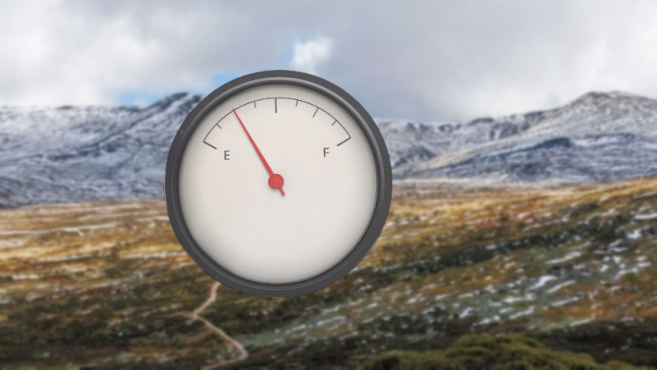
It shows 0.25
